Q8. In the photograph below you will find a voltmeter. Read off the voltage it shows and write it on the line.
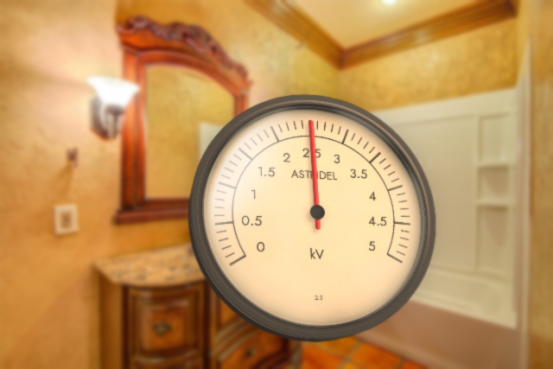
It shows 2.5 kV
